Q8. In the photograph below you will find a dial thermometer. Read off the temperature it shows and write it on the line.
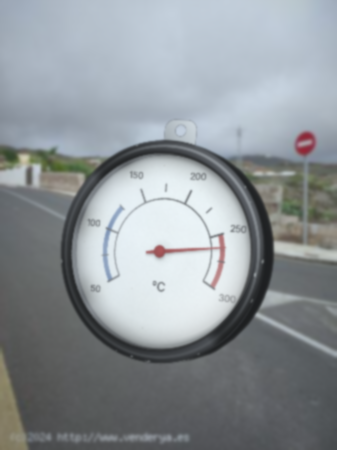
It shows 262.5 °C
